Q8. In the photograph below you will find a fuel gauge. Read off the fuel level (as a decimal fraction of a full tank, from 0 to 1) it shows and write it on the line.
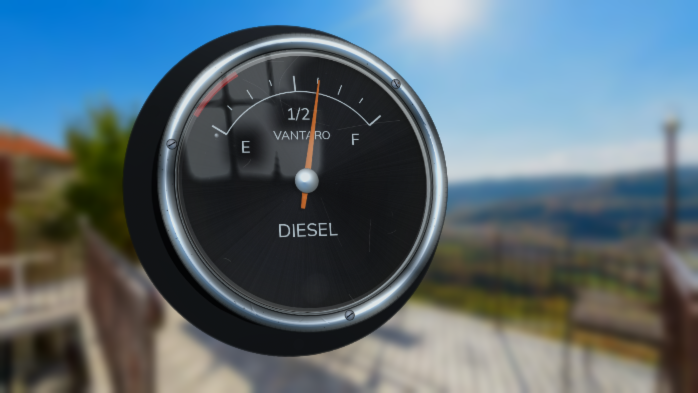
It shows 0.625
